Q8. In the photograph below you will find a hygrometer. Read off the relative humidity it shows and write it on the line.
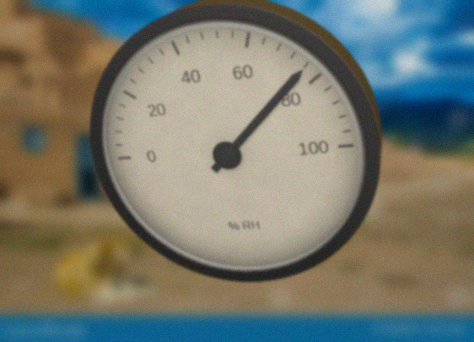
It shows 76 %
